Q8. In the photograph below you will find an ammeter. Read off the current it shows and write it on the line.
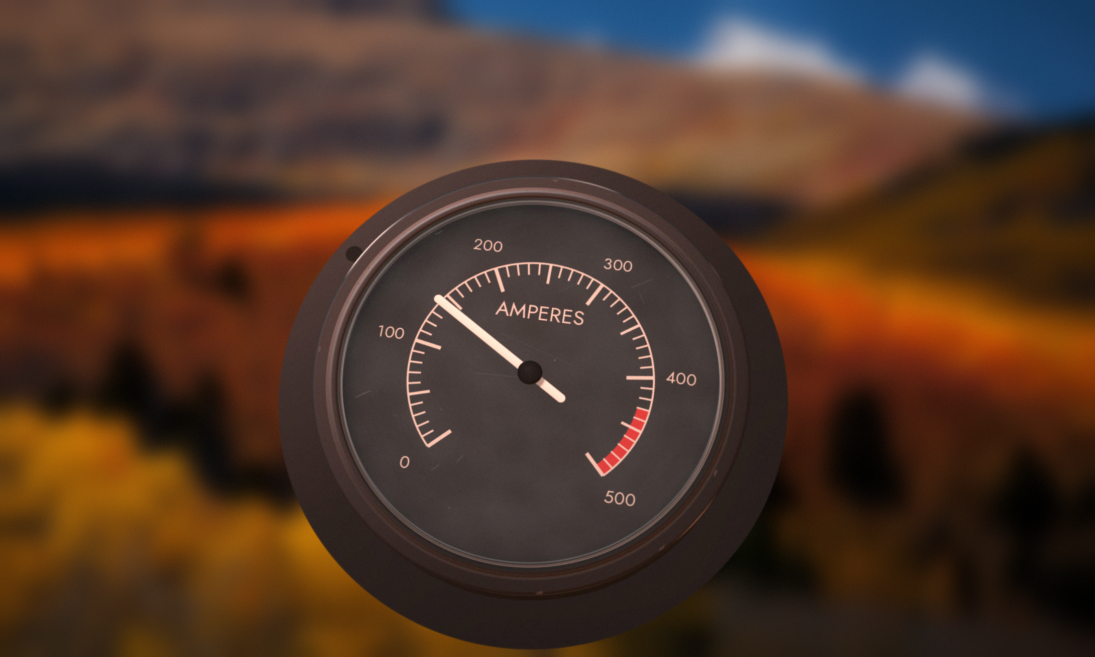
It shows 140 A
